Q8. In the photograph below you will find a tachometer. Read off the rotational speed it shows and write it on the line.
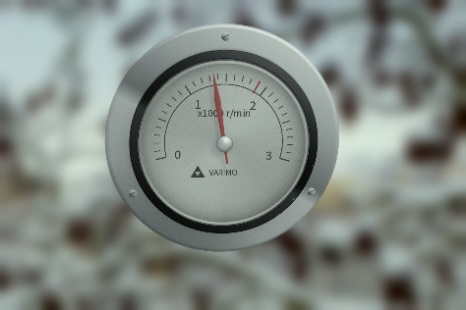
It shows 1350 rpm
